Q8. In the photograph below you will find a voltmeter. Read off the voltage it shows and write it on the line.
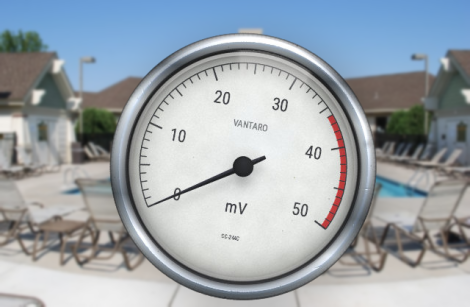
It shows 0 mV
